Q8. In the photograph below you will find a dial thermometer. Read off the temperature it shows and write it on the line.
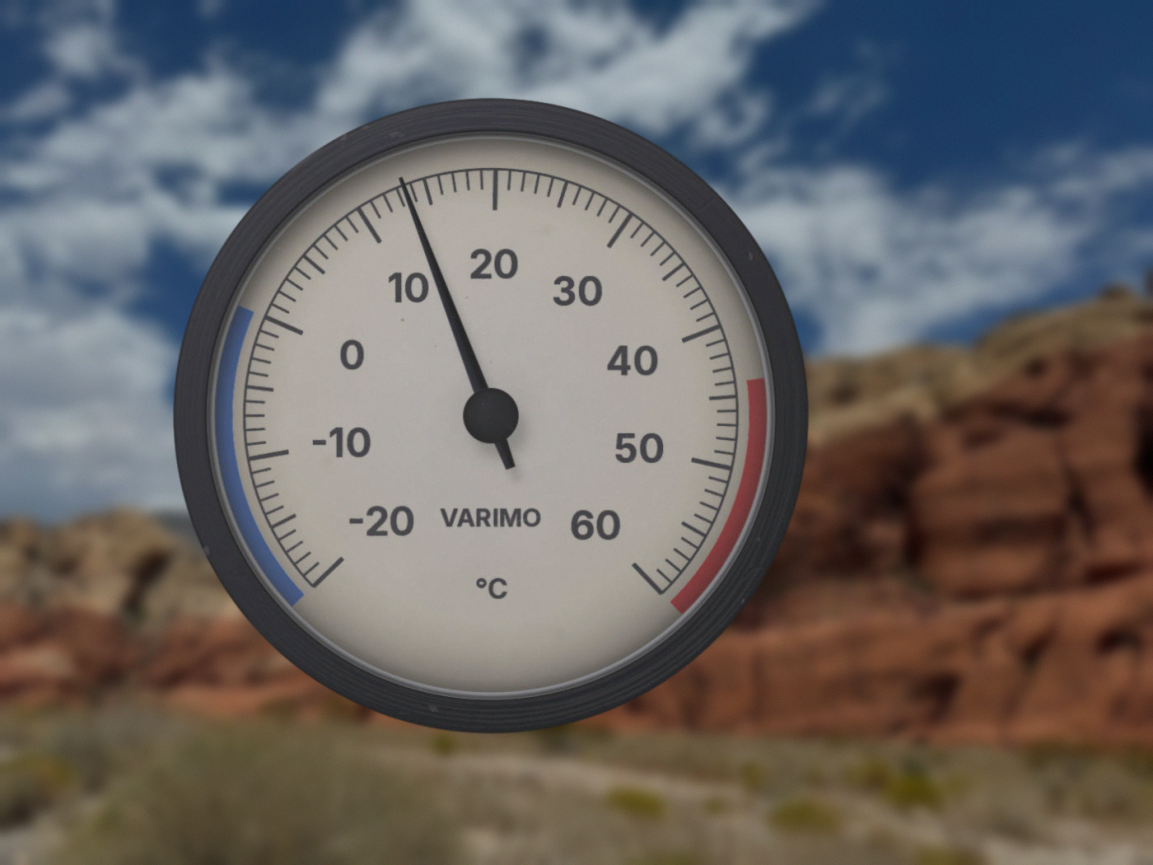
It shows 13.5 °C
